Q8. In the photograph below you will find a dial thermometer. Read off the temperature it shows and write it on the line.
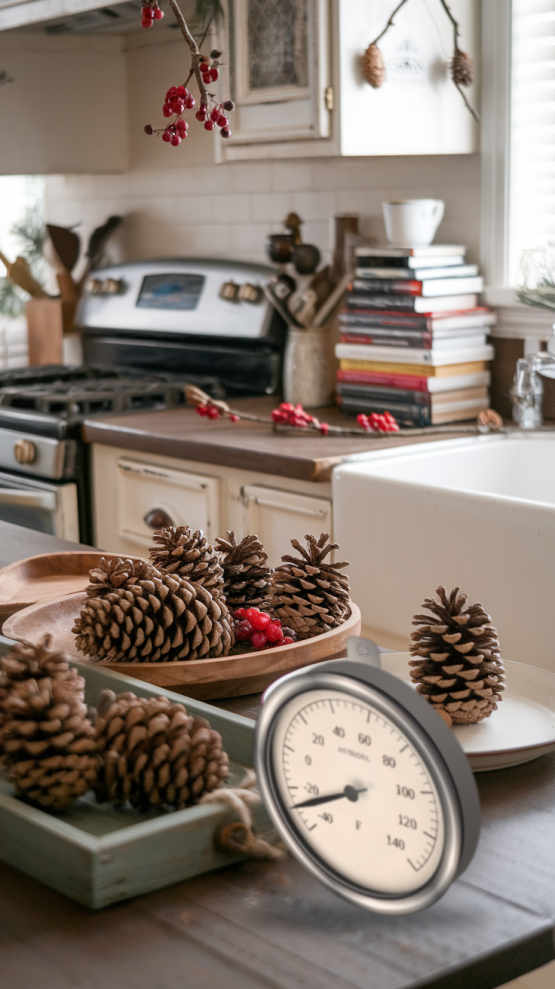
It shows -28 °F
